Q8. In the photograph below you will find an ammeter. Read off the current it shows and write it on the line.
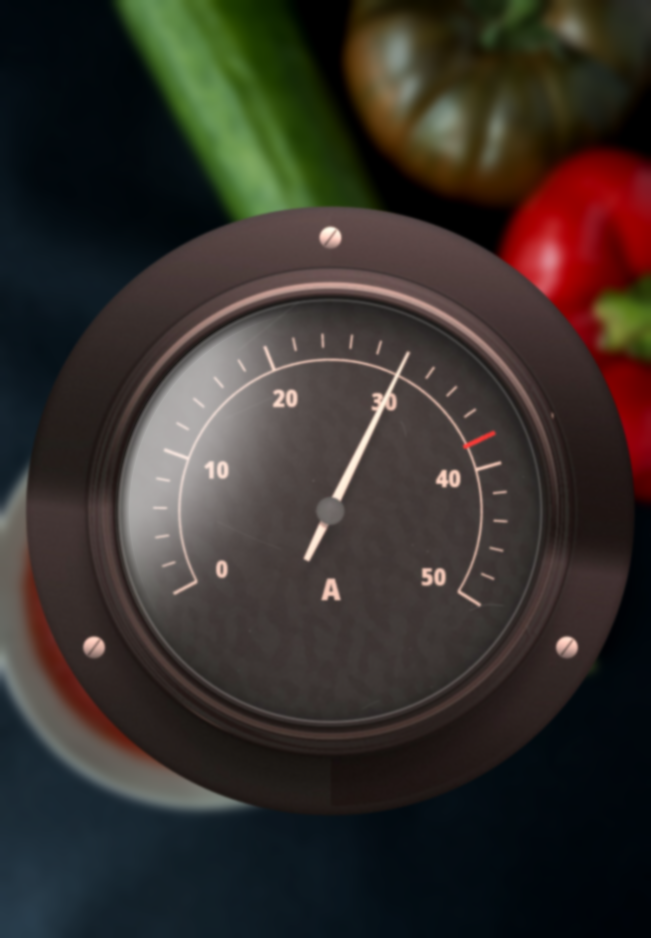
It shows 30 A
